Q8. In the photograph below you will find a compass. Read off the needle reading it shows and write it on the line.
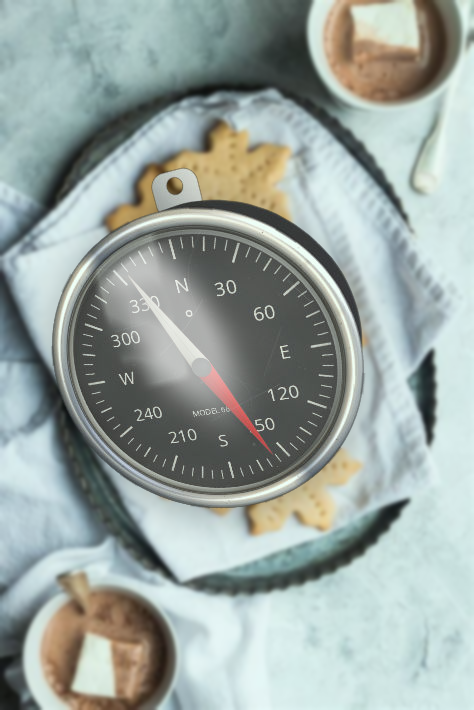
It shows 155 °
